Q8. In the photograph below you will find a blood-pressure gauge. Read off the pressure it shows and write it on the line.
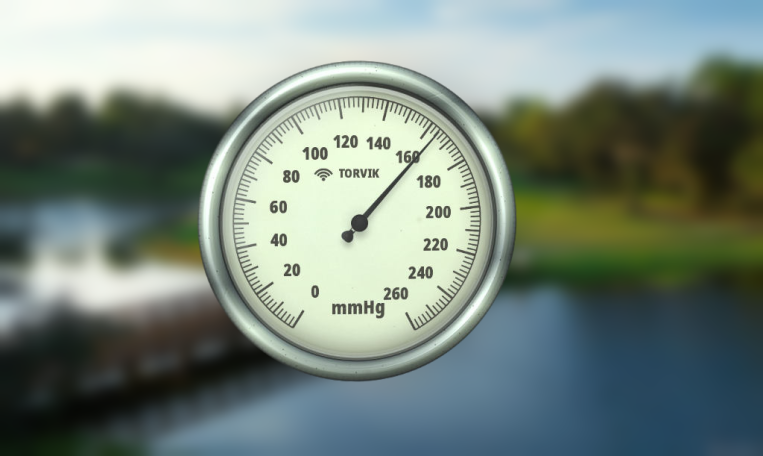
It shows 164 mmHg
